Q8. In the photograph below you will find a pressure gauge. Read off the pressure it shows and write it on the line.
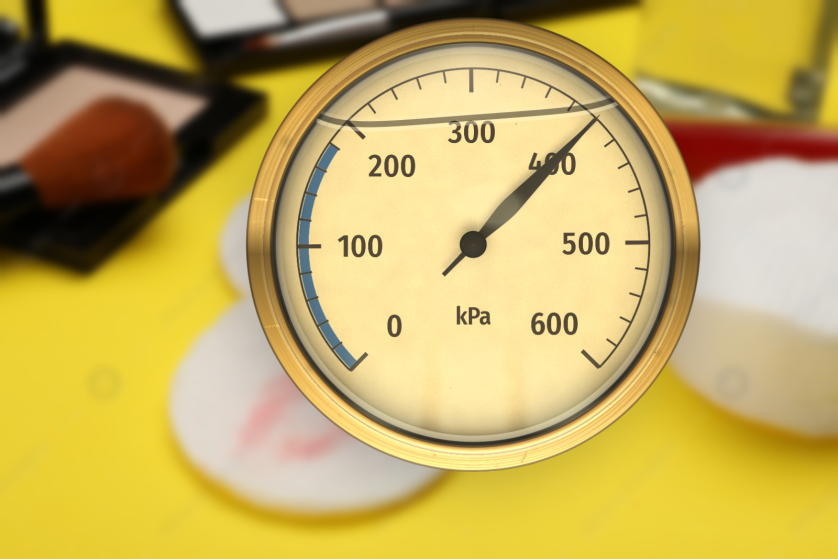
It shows 400 kPa
